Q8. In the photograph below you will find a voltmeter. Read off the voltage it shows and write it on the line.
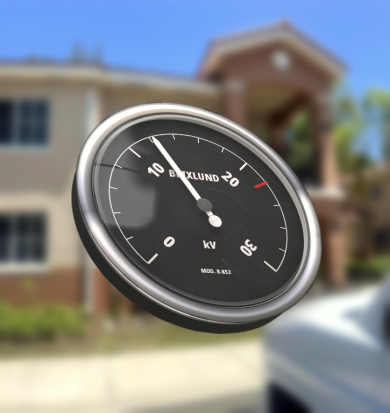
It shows 12 kV
